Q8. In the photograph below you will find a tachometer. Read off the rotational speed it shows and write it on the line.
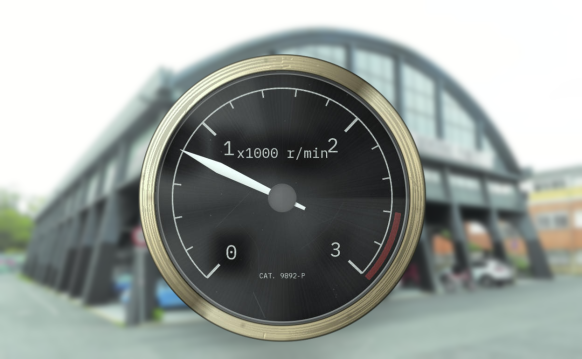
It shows 800 rpm
